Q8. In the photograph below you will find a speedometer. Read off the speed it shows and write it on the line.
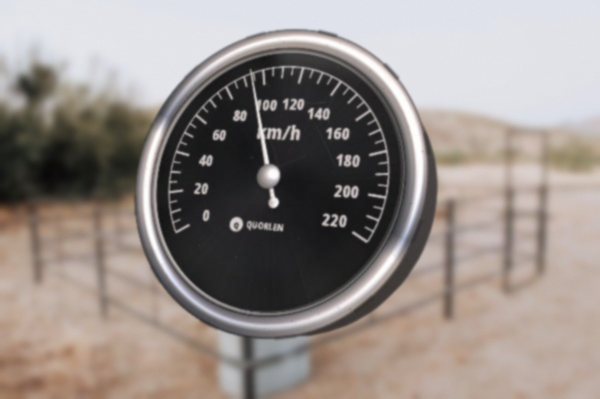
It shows 95 km/h
